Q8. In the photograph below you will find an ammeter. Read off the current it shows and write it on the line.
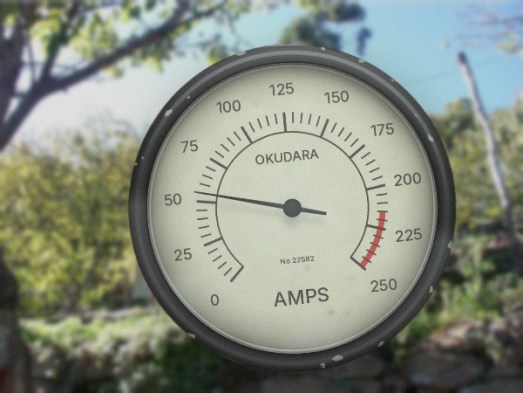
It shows 55 A
